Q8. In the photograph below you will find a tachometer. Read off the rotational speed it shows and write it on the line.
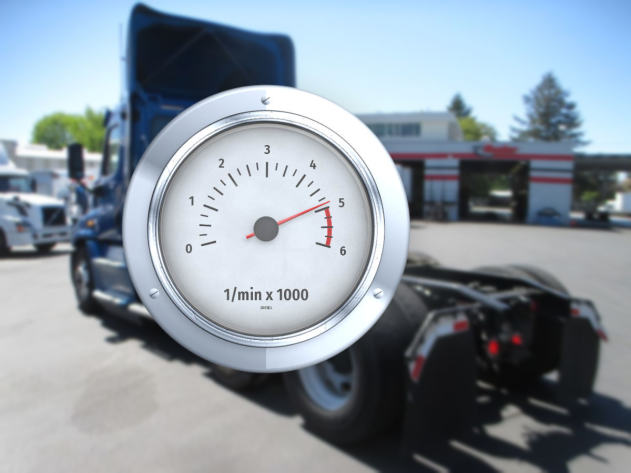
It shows 4875 rpm
